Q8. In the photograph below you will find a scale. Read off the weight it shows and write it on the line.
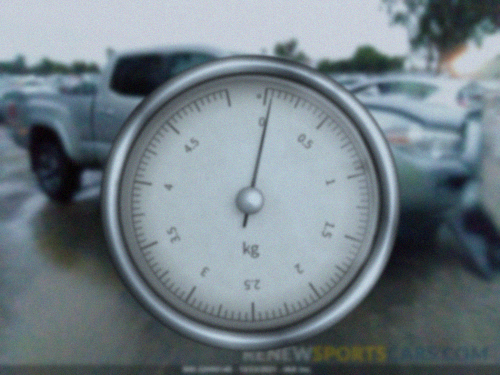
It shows 0.05 kg
